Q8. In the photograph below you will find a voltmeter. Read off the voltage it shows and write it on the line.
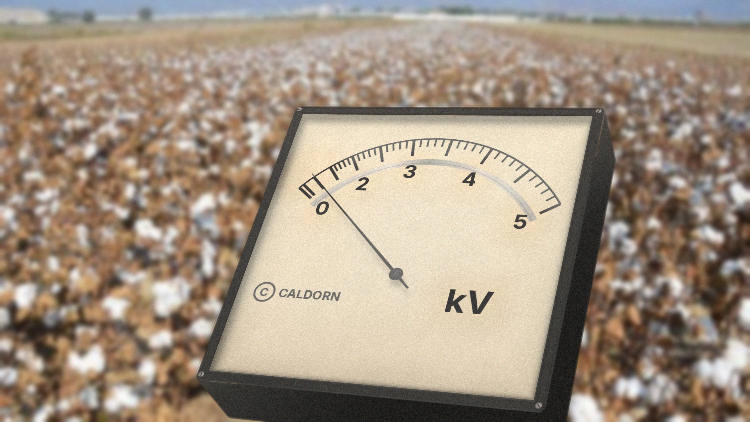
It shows 1 kV
